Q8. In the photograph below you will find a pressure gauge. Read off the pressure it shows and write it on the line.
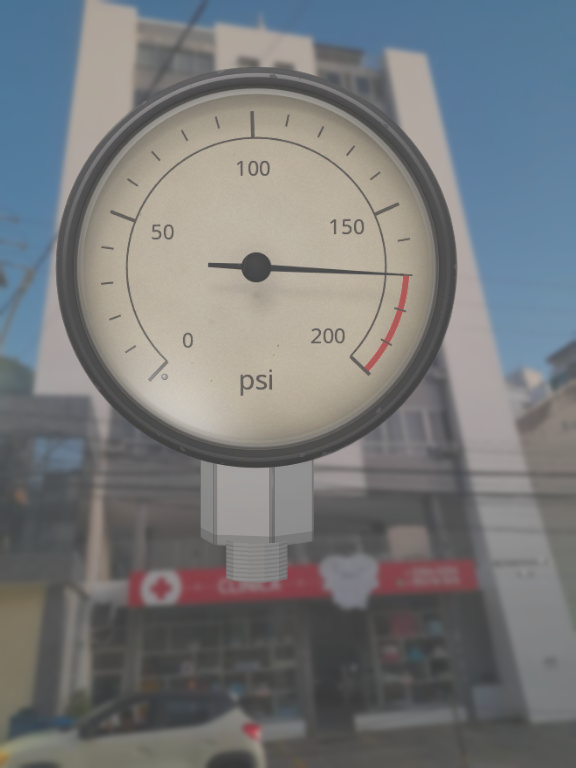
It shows 170 psi
